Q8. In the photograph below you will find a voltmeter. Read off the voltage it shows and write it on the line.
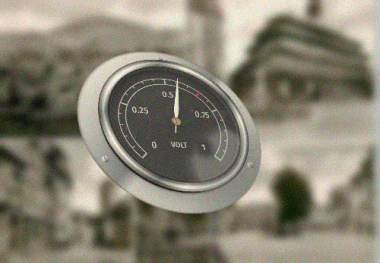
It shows 0.55 V
